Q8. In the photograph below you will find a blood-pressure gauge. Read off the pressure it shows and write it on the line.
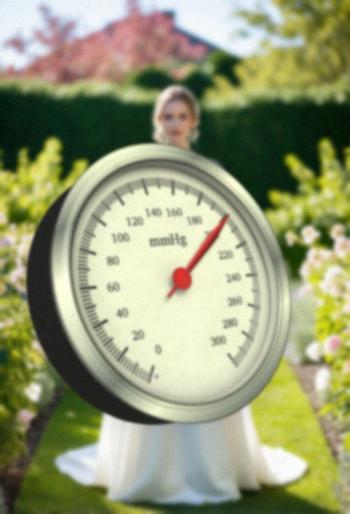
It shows 200 mmHg
